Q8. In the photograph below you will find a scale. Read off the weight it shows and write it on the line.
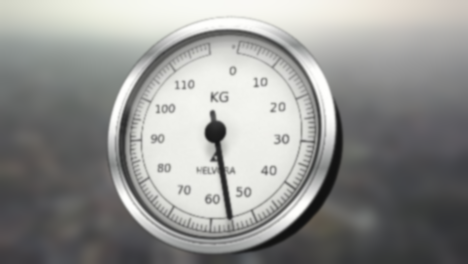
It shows 55 kg
